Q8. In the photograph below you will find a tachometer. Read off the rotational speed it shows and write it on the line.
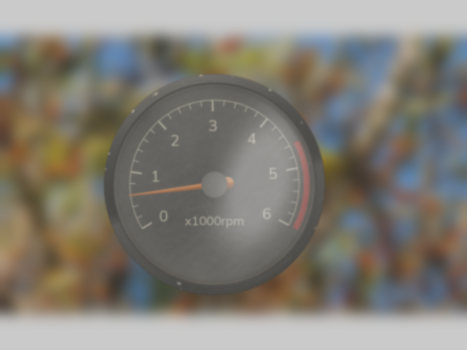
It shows 600 rpm
